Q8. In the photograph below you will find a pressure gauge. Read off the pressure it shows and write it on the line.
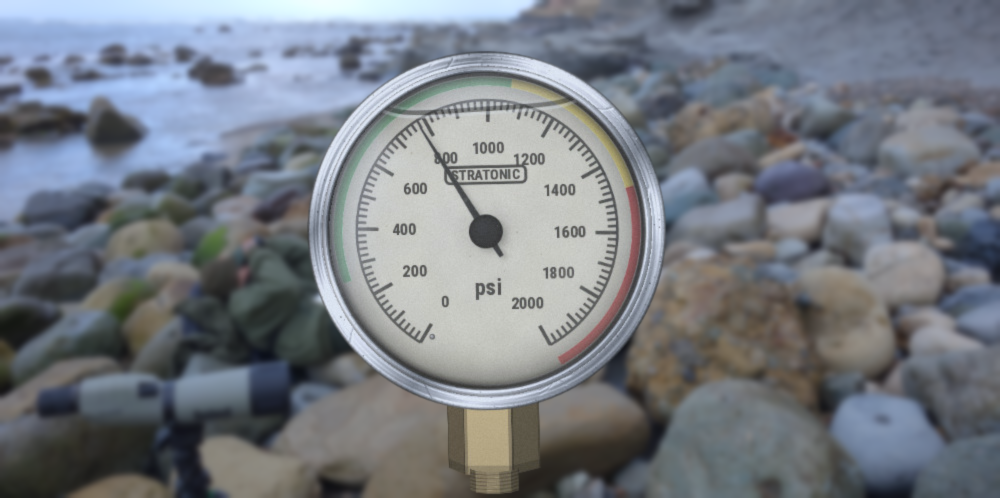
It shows 780 psi
